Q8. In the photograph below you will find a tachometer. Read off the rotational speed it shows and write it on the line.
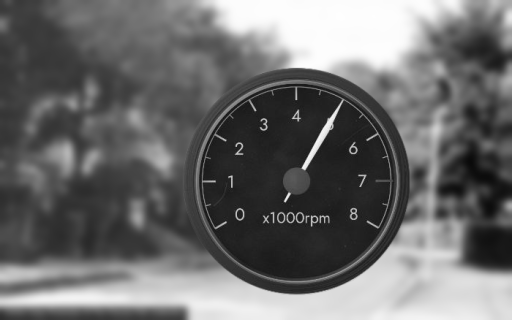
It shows 5000 rpm
